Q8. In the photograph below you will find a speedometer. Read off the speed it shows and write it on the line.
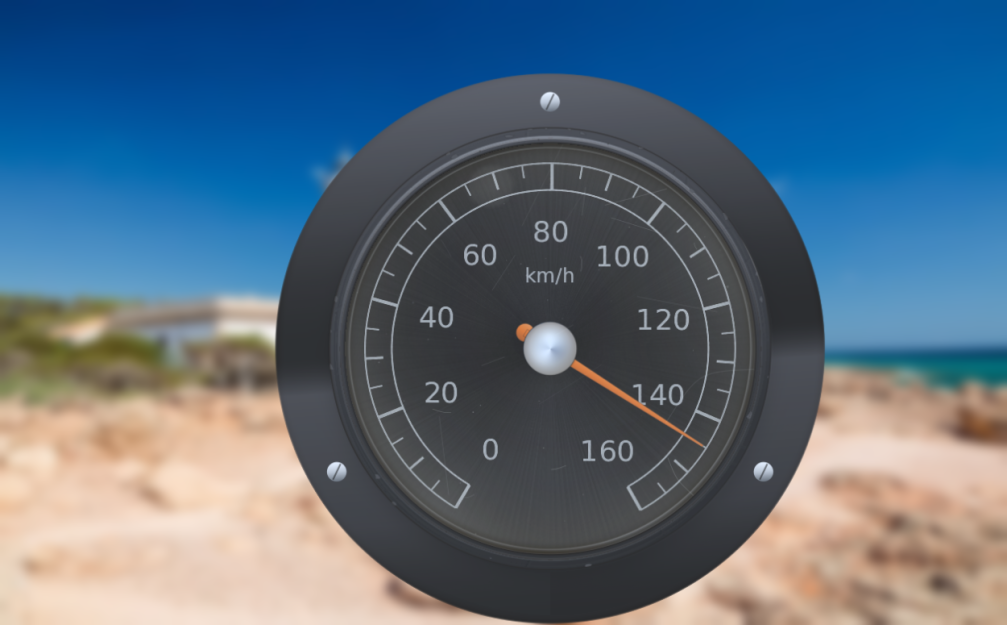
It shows 145 km/h
